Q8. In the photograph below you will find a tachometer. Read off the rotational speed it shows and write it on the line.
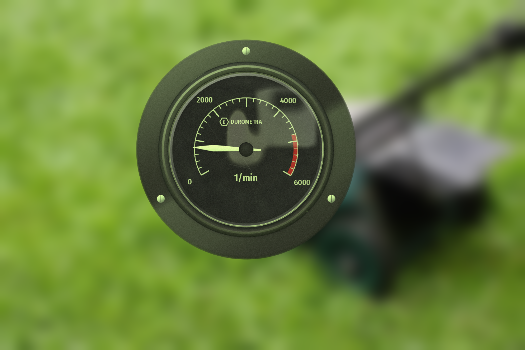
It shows 800 rpm
